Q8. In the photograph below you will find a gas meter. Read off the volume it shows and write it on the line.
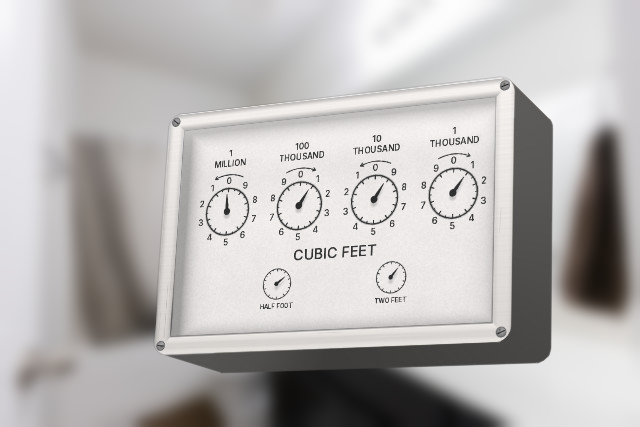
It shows 9100 ft³
